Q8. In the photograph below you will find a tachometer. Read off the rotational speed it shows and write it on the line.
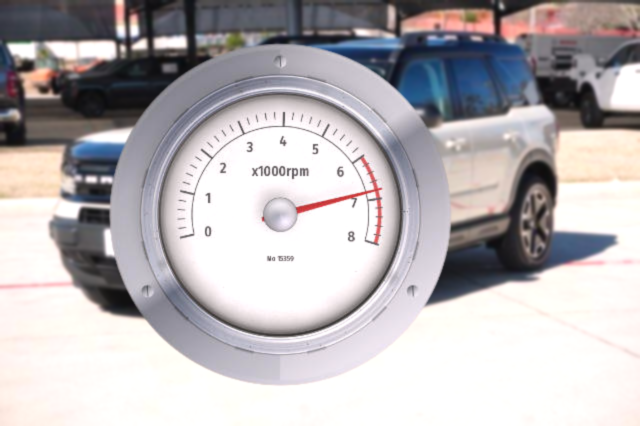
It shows 6800 rpm
